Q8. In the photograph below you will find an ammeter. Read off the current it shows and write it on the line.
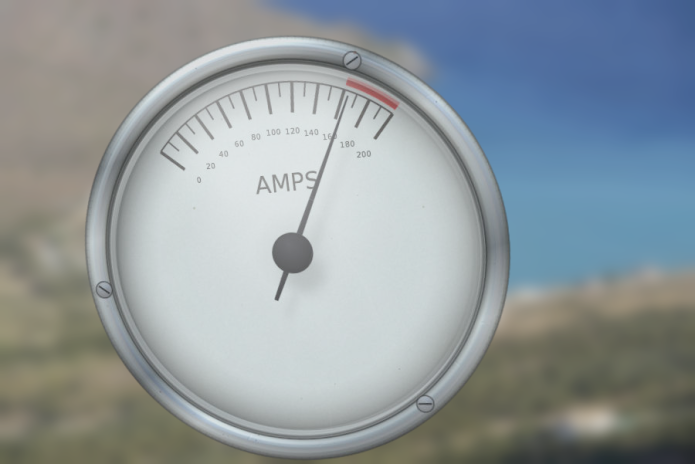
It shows 165 A
